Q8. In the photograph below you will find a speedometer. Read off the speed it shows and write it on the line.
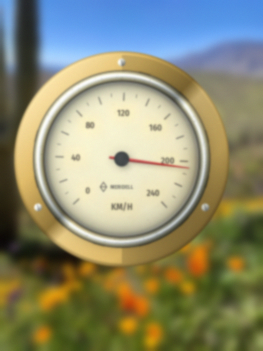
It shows 205 km/h
